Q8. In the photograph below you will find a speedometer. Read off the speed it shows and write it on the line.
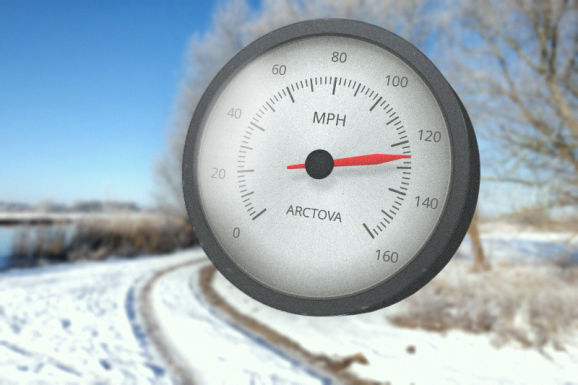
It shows 126 mph
